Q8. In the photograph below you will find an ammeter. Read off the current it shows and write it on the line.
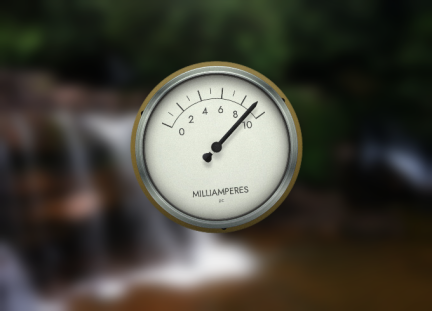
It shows 9 mA
